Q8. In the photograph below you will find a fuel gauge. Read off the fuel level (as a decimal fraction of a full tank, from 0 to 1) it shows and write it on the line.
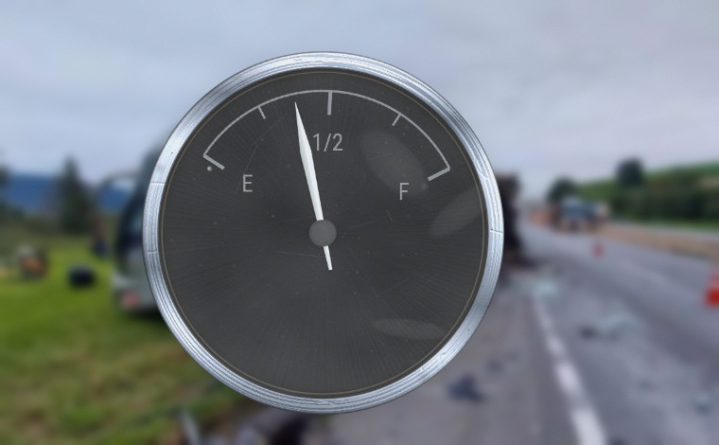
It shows 0.375
